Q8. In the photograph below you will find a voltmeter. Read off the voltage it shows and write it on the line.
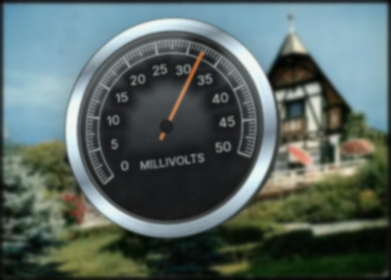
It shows 32.5 mV
